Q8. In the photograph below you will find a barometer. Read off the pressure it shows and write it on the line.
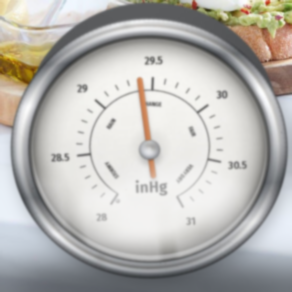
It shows 29.4 inHg
